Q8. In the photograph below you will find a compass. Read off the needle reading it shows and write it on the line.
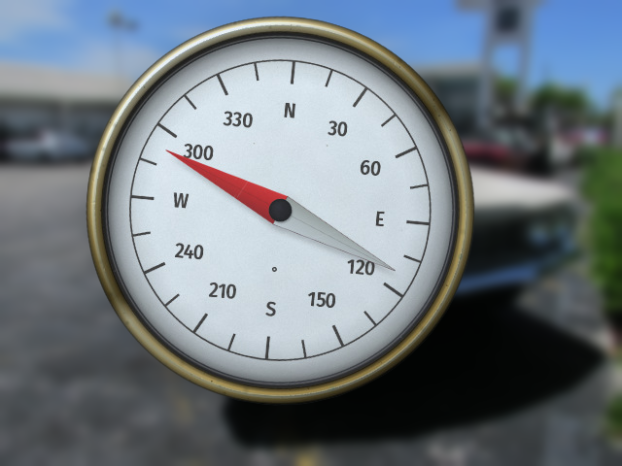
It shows 292.5 °
